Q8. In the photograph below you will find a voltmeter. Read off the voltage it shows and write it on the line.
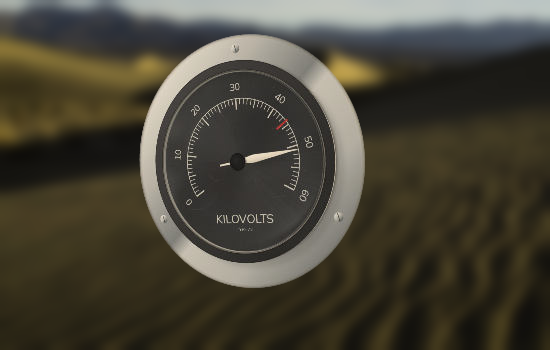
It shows 51 kV
